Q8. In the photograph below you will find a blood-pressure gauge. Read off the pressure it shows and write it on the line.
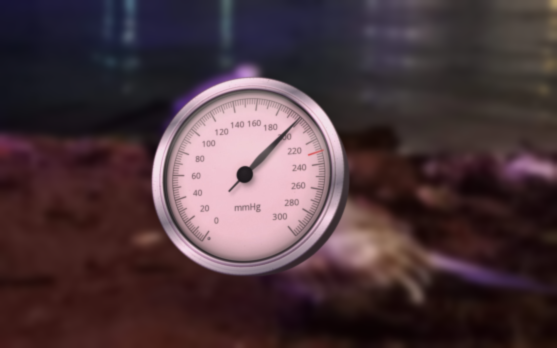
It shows 200 mmHg
